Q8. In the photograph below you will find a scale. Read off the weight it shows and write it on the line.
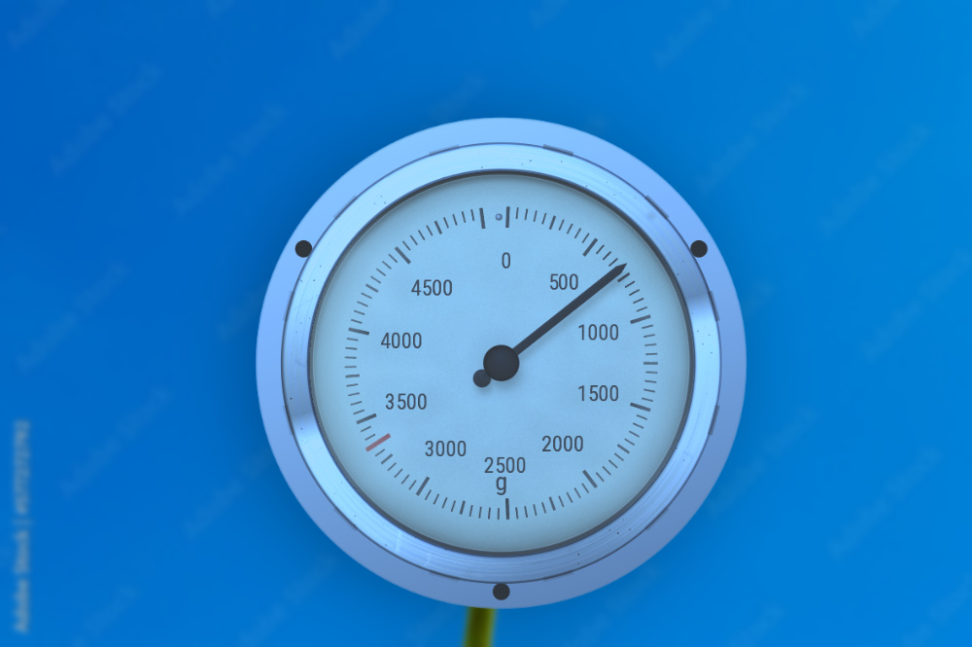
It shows 700 g
